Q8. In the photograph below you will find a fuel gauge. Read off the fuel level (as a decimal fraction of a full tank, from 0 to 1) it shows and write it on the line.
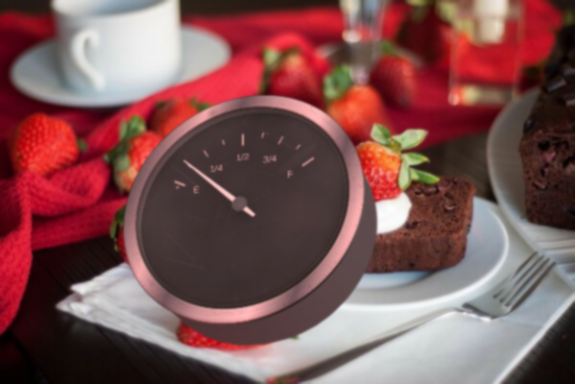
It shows 0.125
